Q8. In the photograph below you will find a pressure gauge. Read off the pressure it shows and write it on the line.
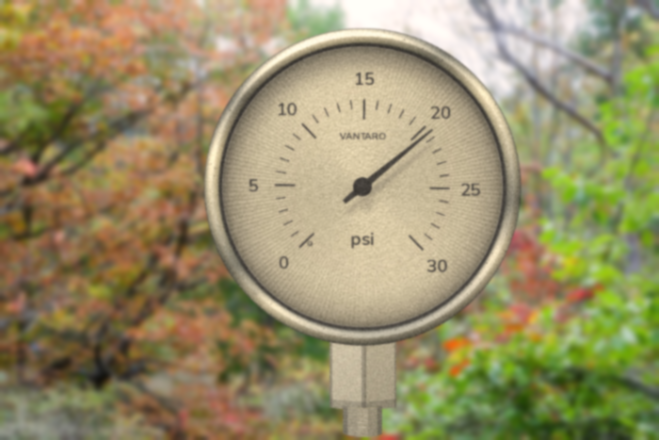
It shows 20.5 psi
